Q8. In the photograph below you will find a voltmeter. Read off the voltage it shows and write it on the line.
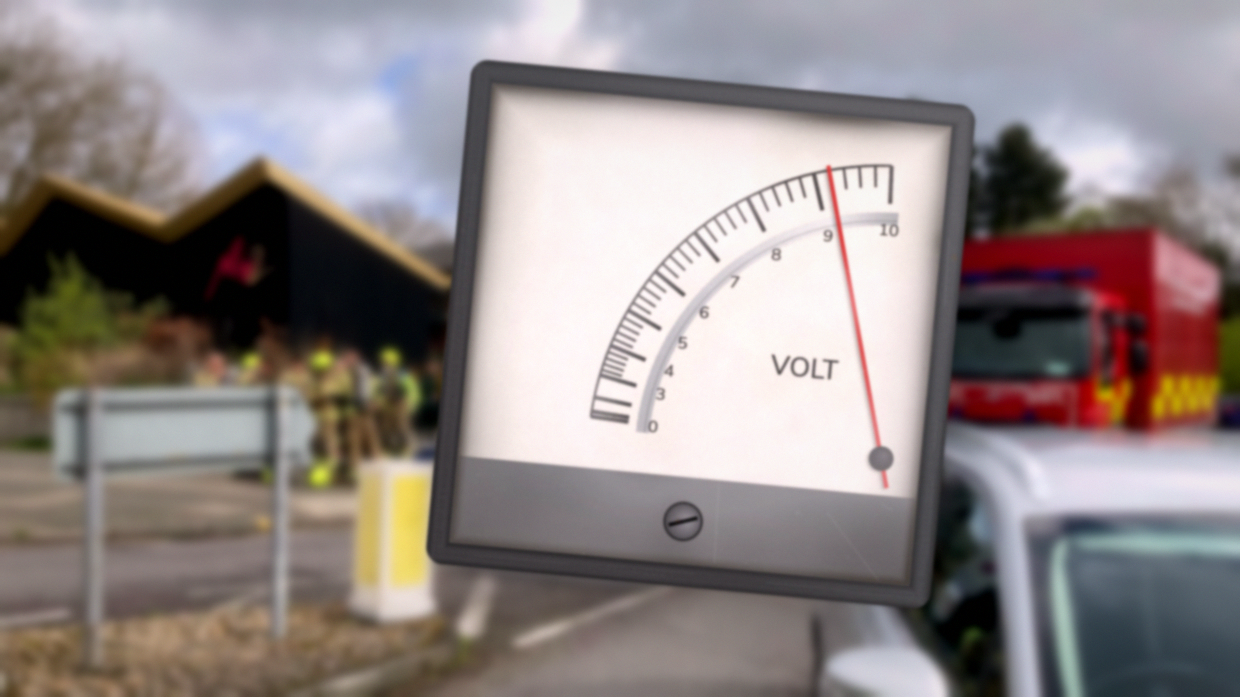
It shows 9.2 V
